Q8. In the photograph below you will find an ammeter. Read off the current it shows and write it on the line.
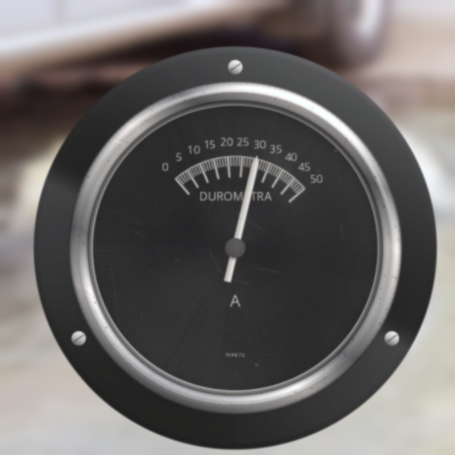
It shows 30 A
